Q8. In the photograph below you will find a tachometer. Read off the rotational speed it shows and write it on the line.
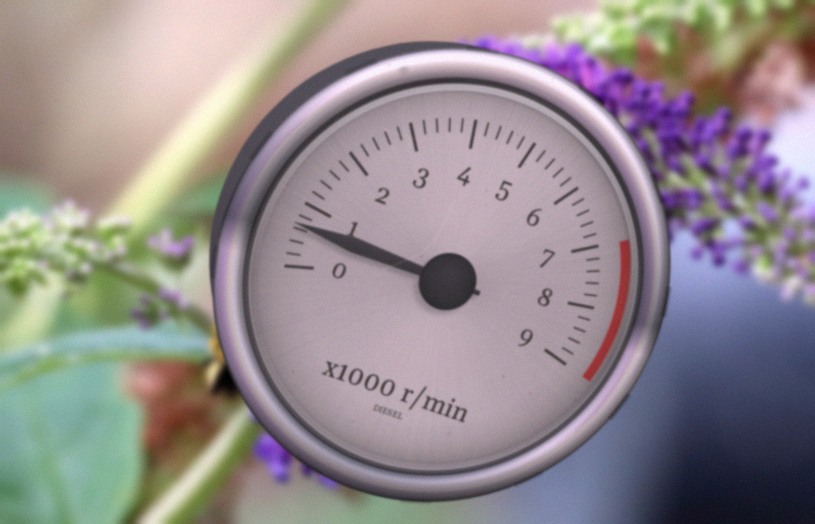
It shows 700 rpm
